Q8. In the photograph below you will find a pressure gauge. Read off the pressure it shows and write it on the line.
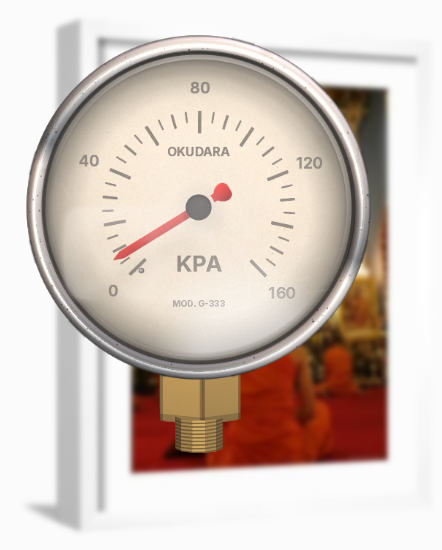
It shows 7.5 kPa
